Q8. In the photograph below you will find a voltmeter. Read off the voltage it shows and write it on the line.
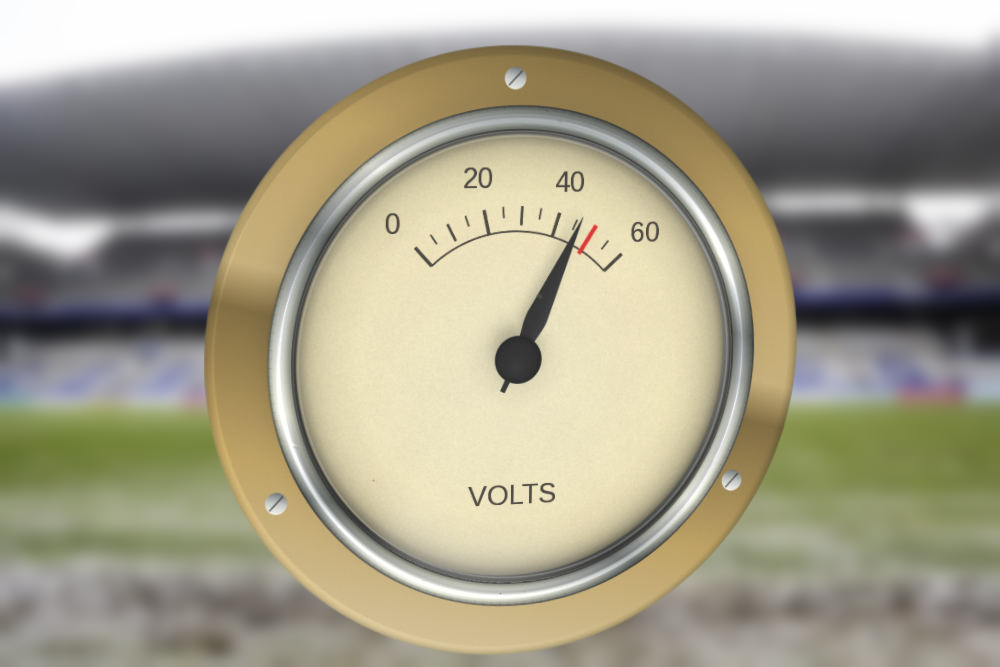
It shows 45 V
